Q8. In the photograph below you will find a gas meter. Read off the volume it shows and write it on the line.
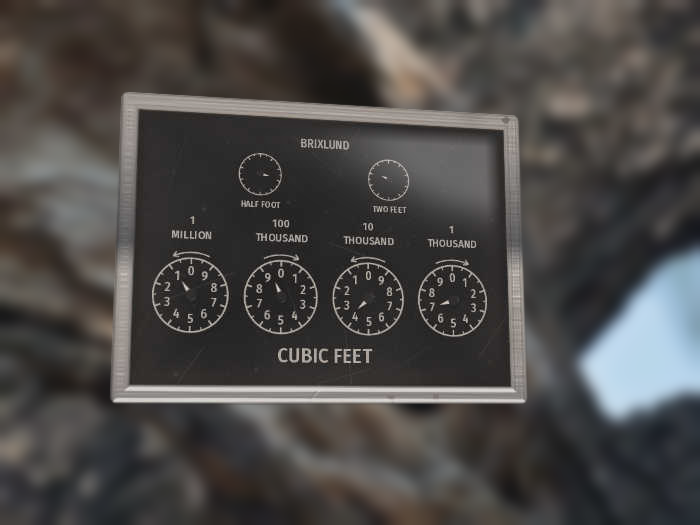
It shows 93700 ft³
